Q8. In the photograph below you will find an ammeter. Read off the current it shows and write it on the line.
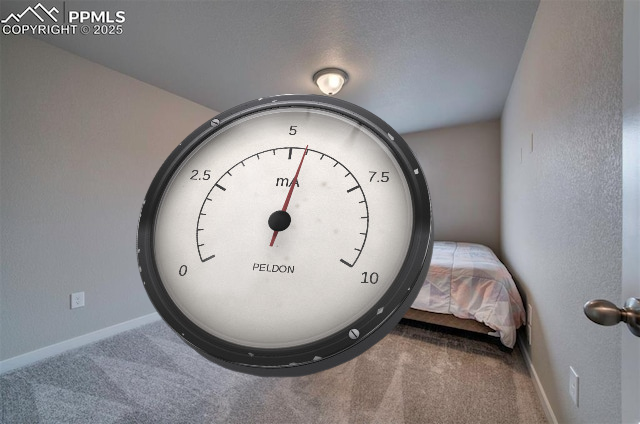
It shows 5.5 mA
